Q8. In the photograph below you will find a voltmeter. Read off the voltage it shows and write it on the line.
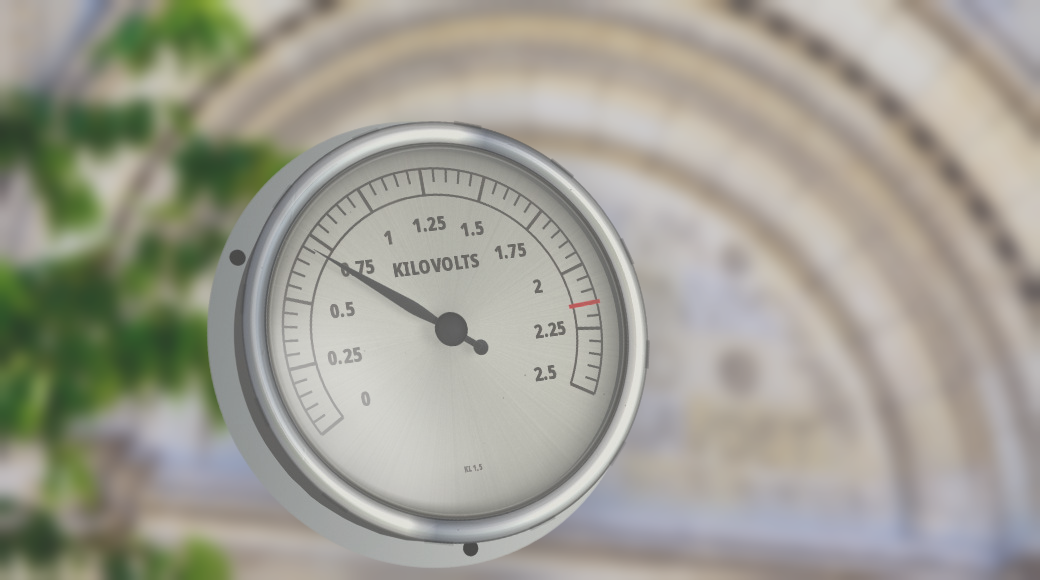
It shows 0.7 kV
